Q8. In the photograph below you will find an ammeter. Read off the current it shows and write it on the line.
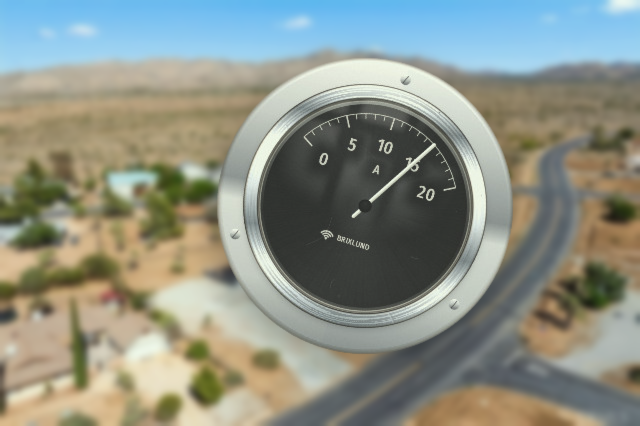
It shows 15 A
